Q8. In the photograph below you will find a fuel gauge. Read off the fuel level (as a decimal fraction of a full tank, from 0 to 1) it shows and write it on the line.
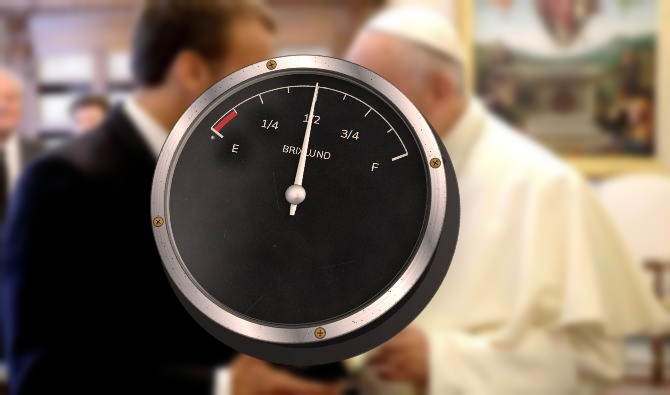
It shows 0.5
